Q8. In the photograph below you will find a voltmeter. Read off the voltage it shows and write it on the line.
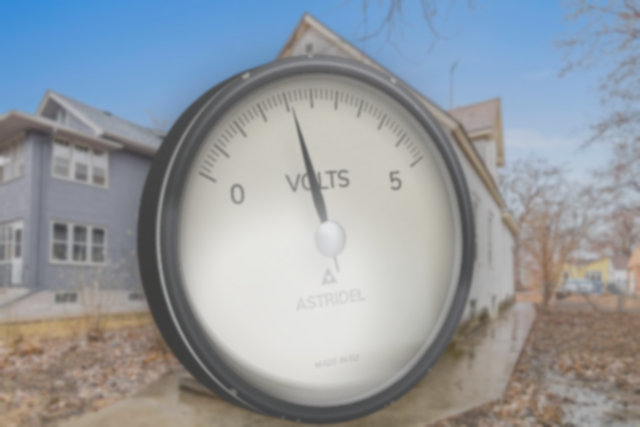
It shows 2 V
